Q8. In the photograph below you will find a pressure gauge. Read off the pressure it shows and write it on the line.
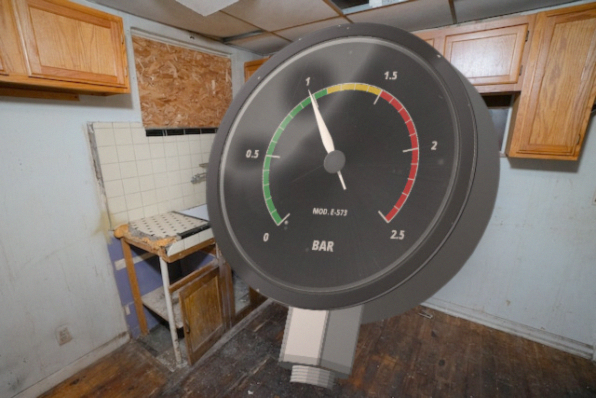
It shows 1 bar
